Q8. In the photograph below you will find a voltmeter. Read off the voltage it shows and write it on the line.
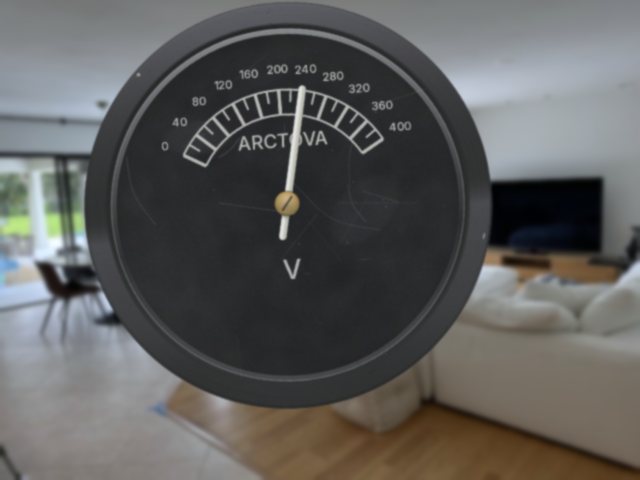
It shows 240 V
